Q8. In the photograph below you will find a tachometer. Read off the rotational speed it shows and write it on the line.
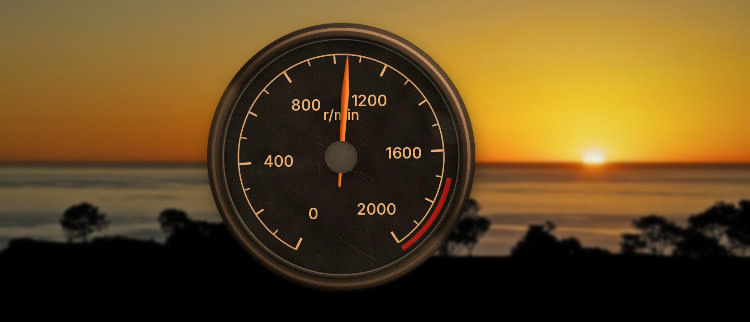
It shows 1050 rpm
